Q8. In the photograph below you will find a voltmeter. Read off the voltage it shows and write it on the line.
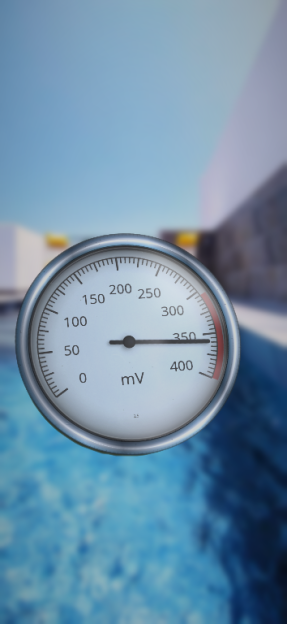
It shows 360 mV
